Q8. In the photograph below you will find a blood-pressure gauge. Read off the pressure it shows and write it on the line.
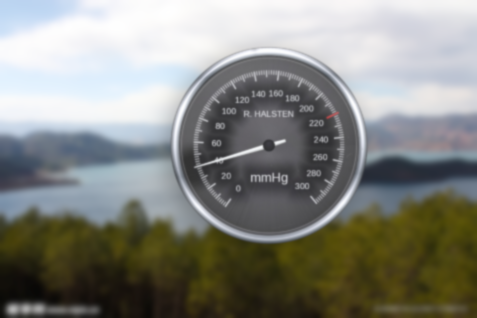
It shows 40 mmHg
